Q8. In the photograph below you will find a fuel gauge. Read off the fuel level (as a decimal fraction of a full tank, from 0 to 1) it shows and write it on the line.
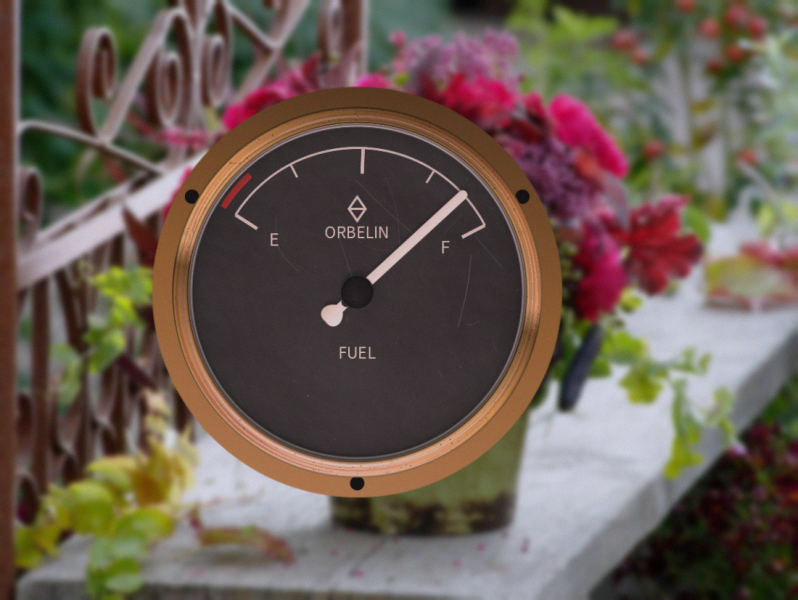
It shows 0.875
